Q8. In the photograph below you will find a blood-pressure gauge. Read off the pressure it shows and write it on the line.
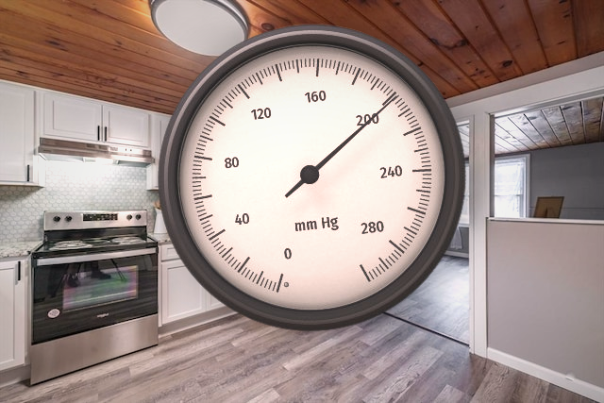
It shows 202 mmHg
